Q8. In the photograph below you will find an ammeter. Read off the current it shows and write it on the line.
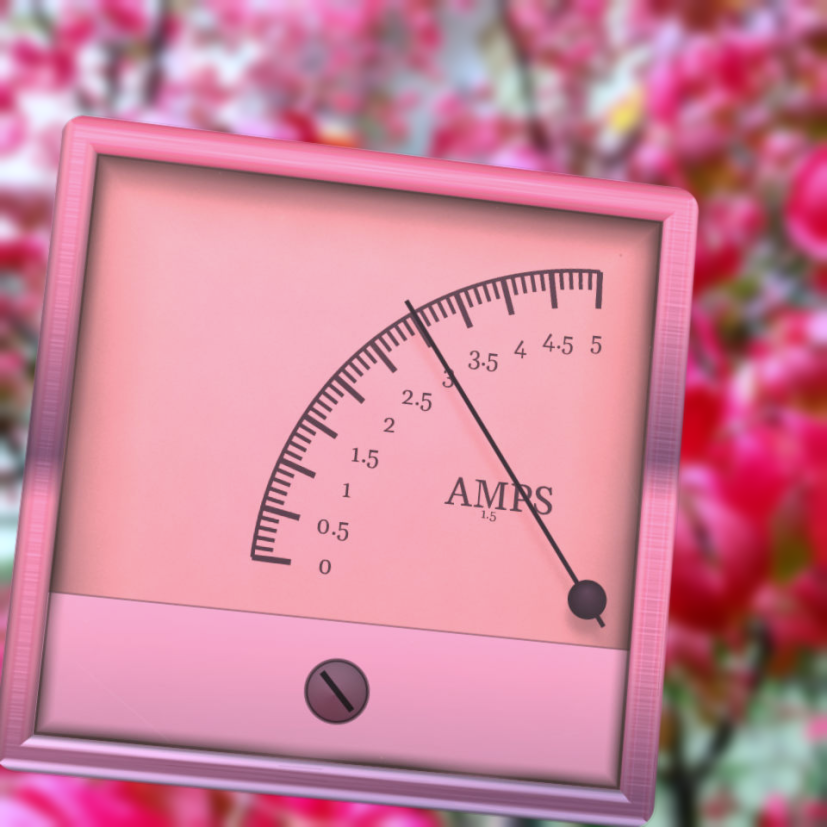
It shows 3 A
